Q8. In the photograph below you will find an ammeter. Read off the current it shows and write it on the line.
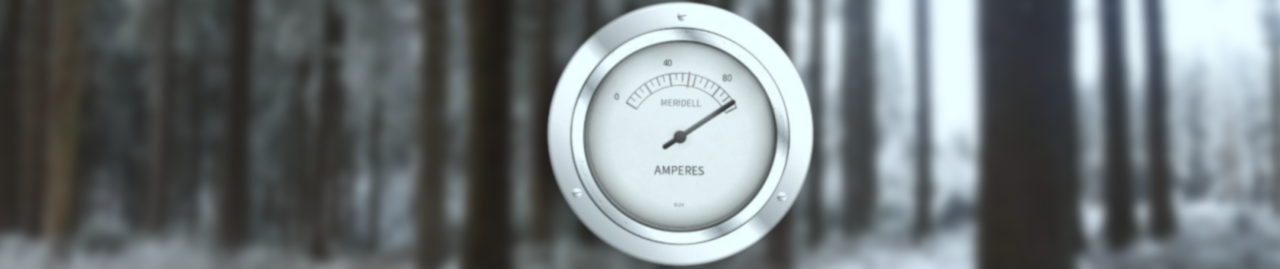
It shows 95 A
